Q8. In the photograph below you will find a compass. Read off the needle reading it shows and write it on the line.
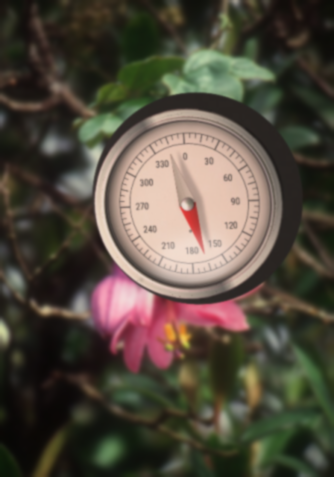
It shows 165 °
